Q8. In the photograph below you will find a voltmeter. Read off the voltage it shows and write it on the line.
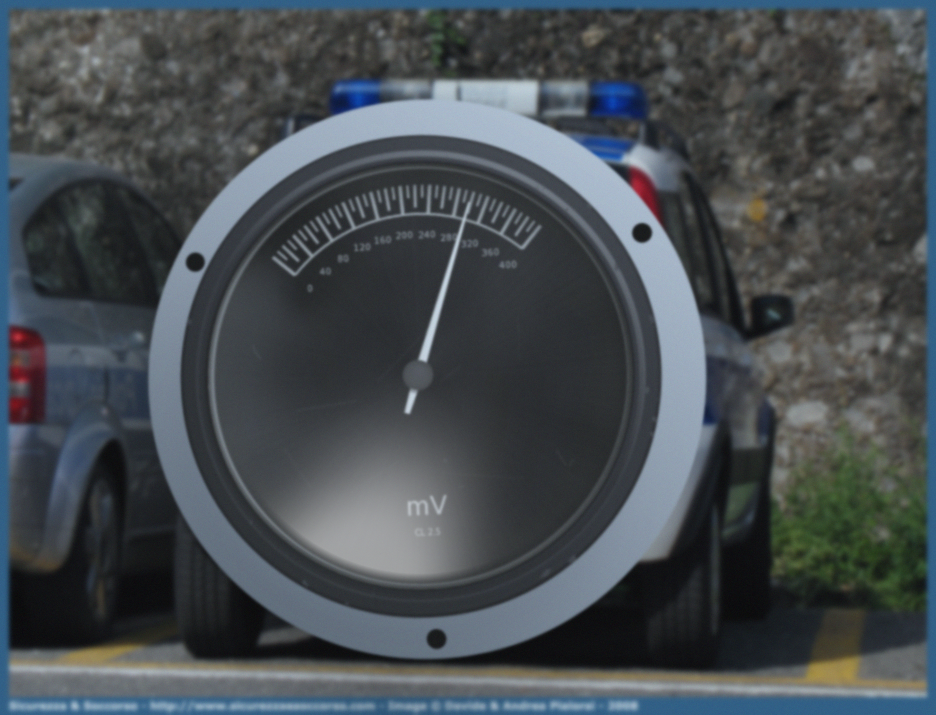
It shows 300 mV
